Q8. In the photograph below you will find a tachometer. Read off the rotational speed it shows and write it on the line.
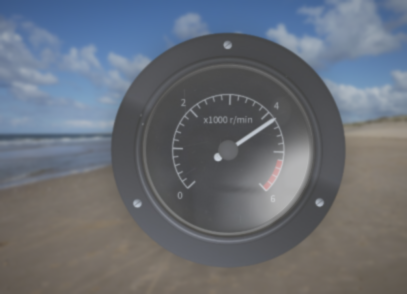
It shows 4200 rpm
